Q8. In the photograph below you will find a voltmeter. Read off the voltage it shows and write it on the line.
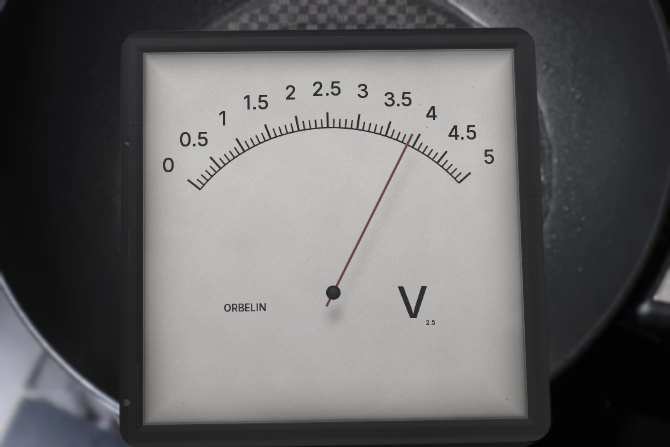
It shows 3.9 V
